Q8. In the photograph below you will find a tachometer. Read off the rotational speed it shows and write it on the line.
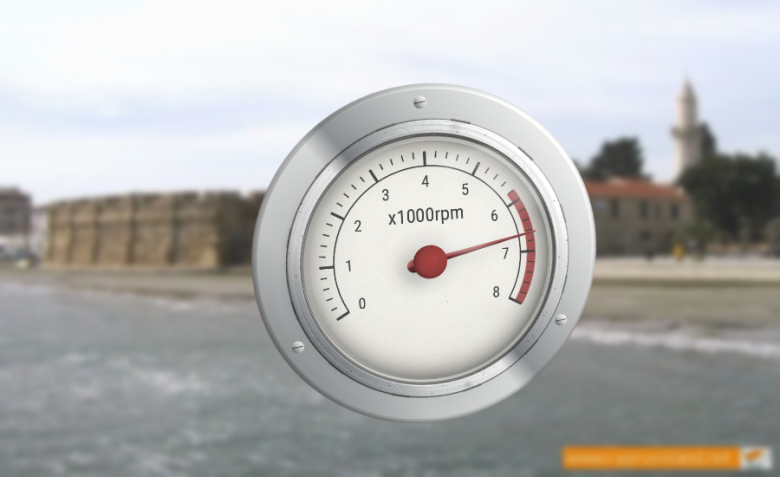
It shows 6600 rpm
